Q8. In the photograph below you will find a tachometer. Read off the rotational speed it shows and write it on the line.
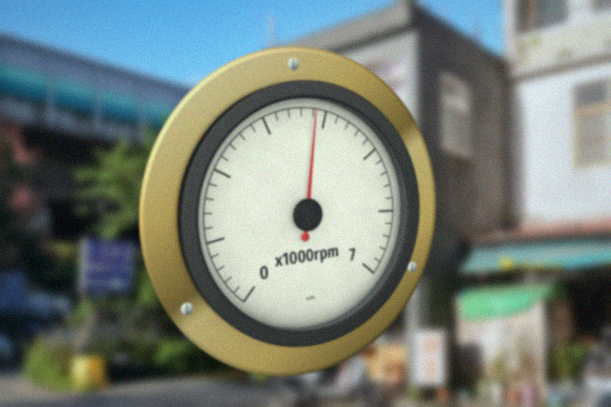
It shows 3800 rpm
